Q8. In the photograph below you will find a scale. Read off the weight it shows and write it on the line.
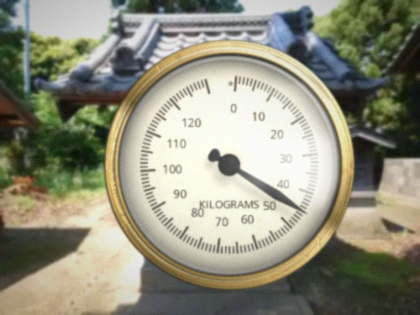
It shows 45 kg
